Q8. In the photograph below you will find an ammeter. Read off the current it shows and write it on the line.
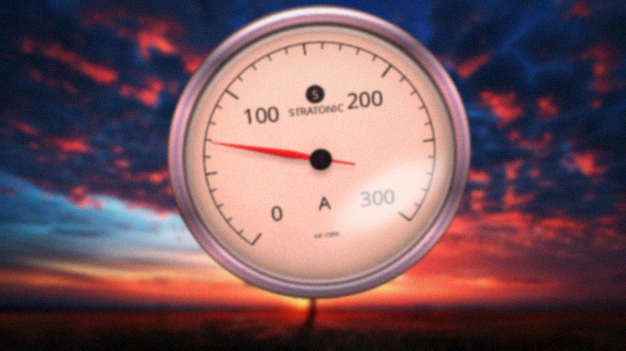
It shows 70 A
